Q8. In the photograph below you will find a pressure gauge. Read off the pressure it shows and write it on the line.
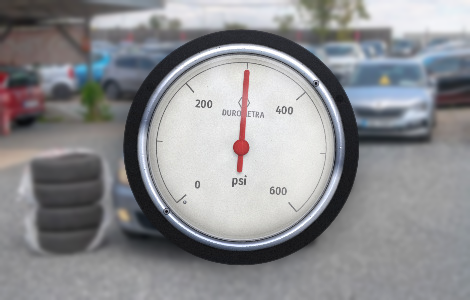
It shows 300 psi
